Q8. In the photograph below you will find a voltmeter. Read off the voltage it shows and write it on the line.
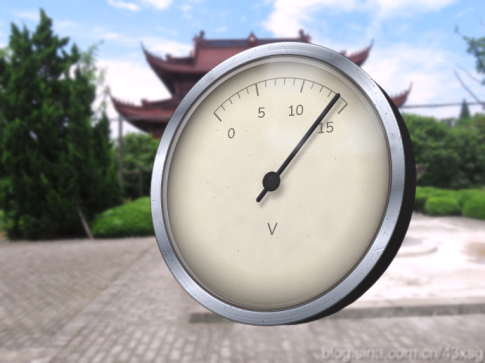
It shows 14 V
